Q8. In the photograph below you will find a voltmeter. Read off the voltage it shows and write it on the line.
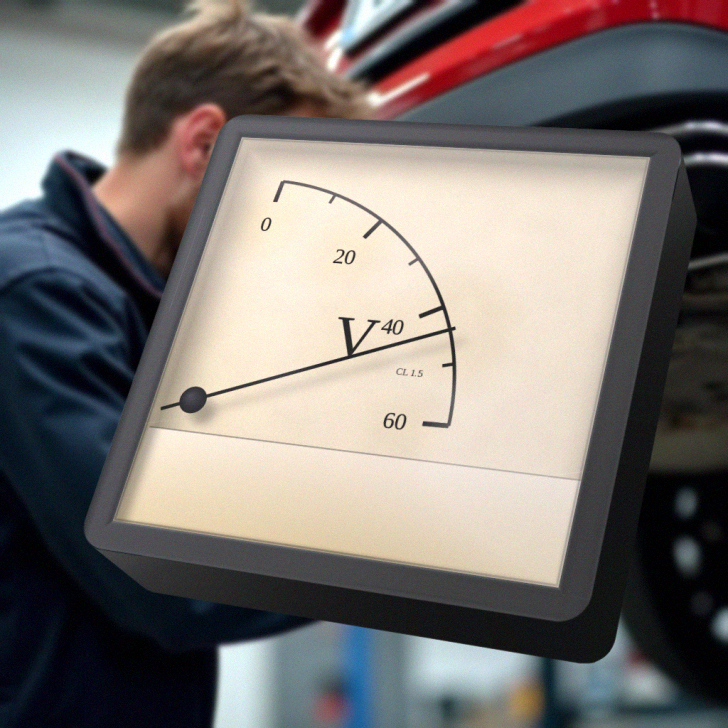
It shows 45 V
